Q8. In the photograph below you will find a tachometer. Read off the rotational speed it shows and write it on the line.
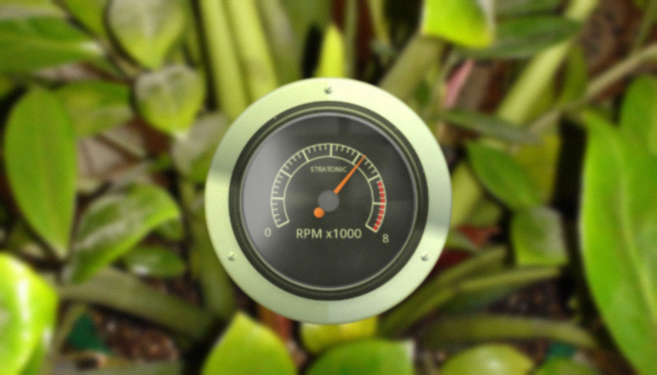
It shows 5200 rpm
